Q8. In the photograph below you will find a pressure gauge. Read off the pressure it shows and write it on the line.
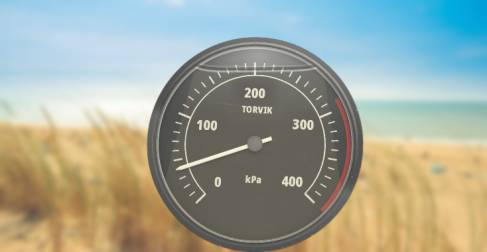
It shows 40 kPa
